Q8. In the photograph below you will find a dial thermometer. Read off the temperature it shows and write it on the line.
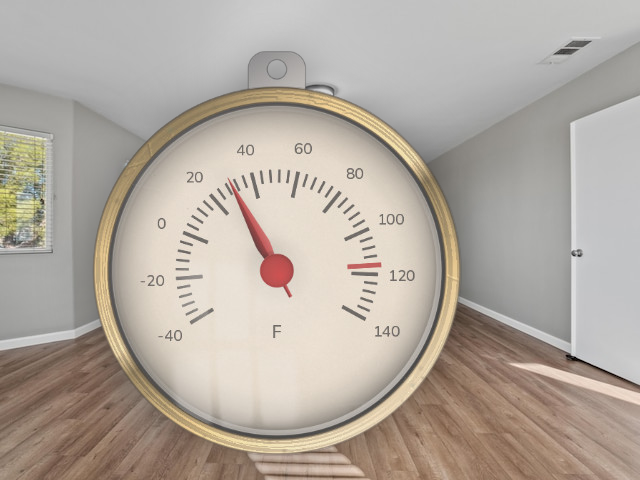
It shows 30 °F
